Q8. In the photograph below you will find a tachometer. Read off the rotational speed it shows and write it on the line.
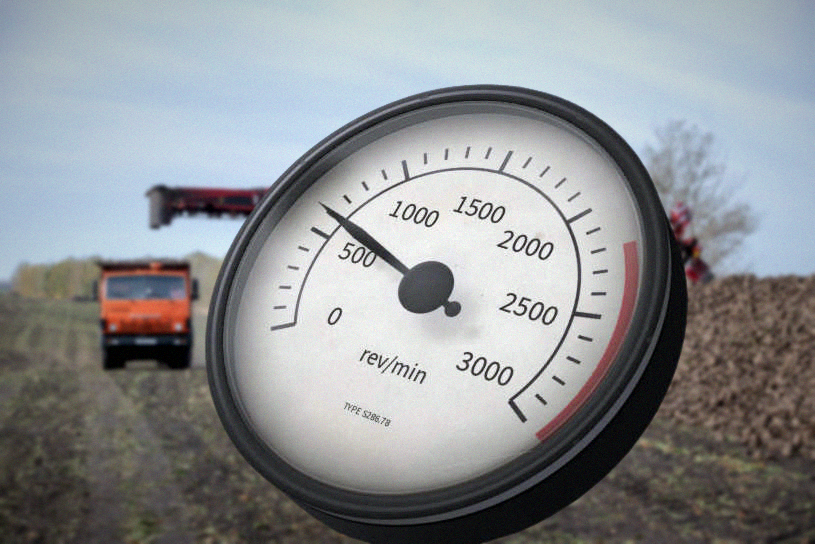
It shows 600 rpm
